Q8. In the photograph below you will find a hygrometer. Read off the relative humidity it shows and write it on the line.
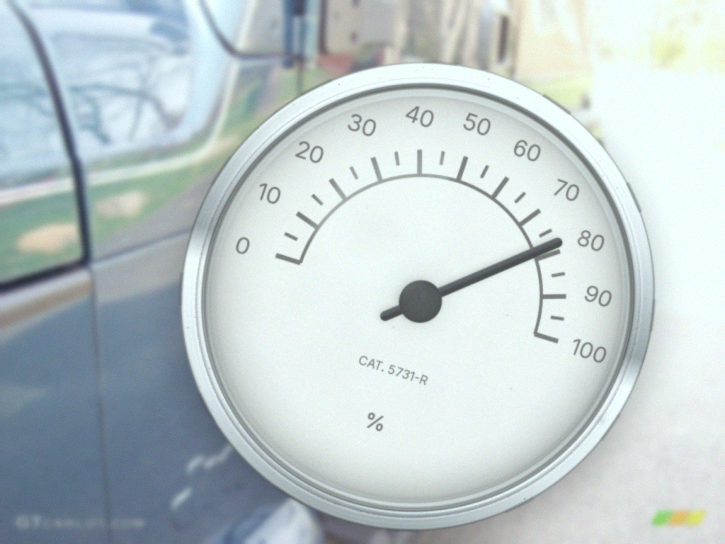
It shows 77.5 %
